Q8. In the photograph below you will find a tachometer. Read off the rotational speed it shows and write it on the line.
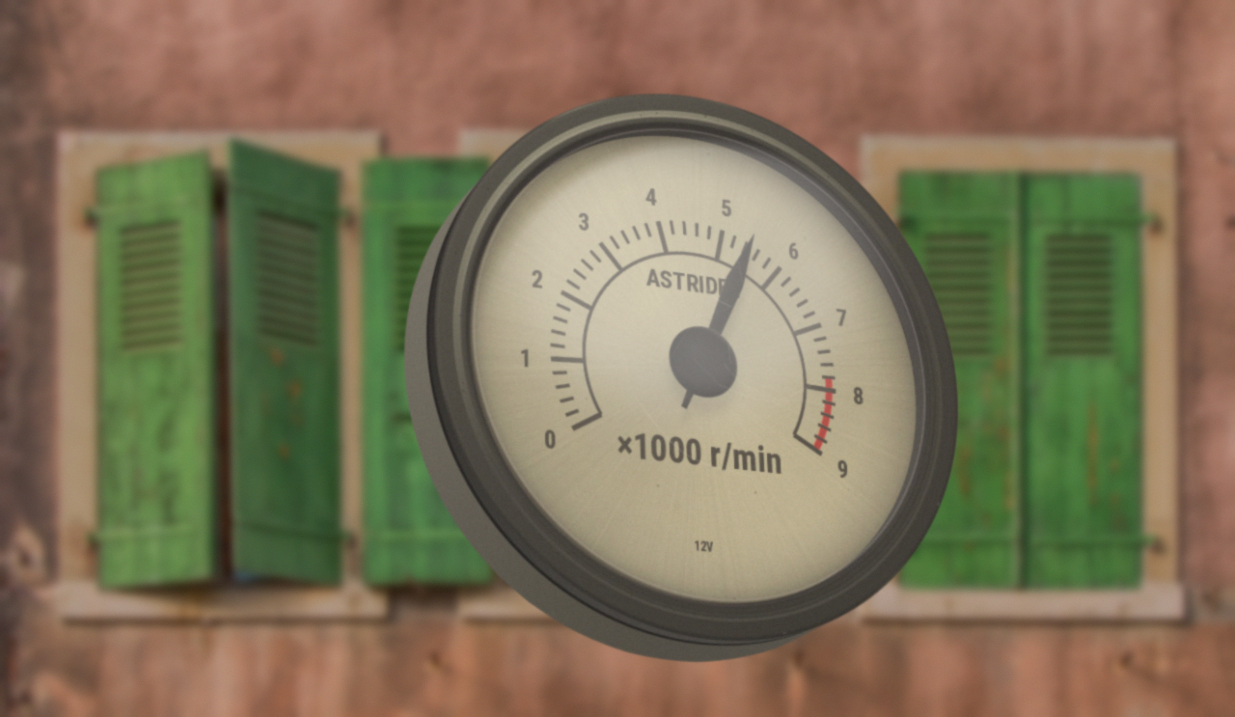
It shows 5400 rpm
